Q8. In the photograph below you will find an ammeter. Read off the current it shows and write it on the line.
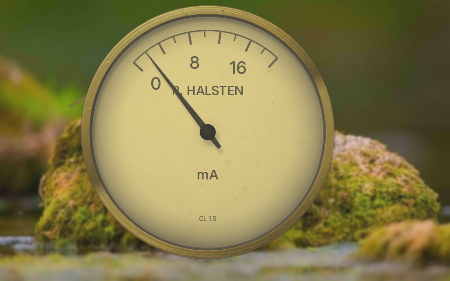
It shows 2 mA
